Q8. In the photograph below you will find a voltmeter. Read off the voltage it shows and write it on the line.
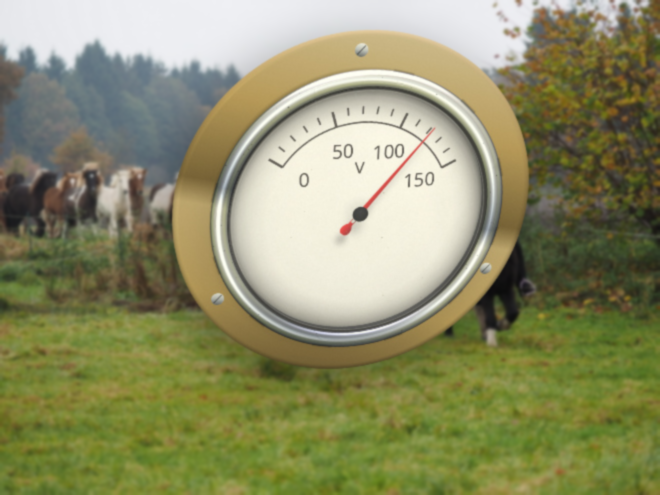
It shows 120 V
